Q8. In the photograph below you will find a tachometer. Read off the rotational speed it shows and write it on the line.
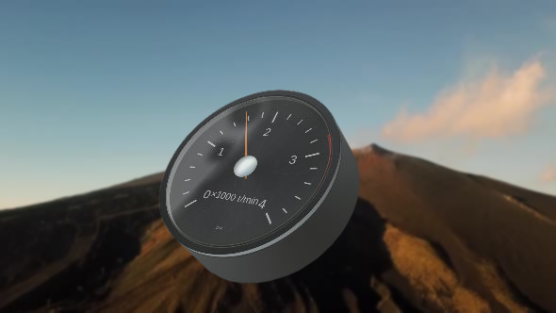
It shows 1600 rpm
